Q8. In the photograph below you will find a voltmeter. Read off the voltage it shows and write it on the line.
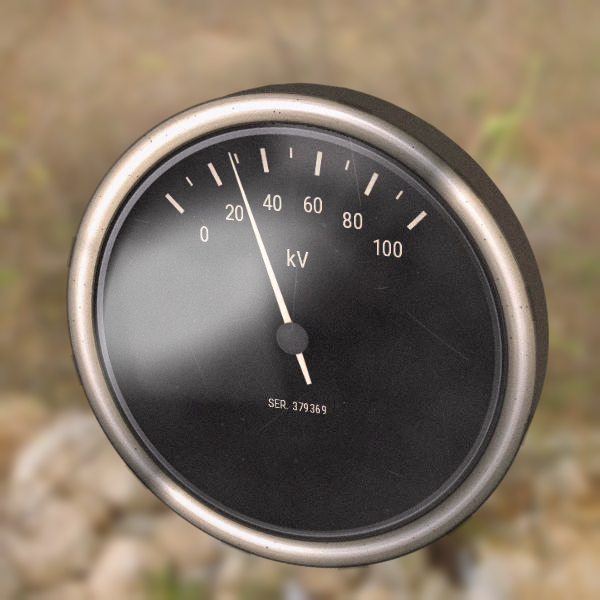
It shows 30 kV
